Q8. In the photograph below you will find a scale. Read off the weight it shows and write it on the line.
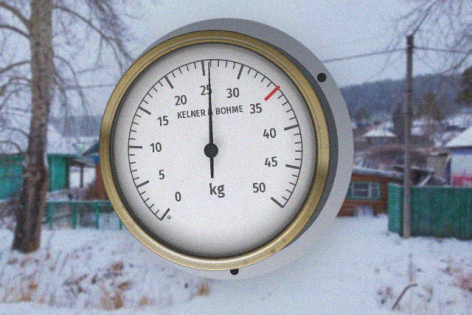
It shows 26 kg
